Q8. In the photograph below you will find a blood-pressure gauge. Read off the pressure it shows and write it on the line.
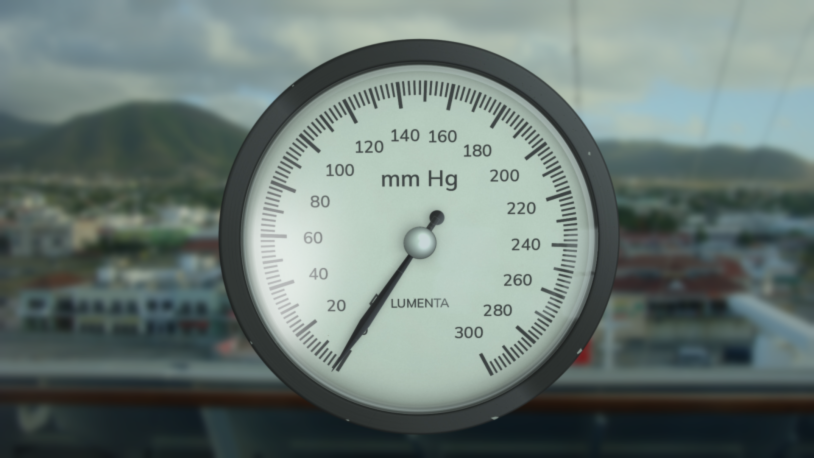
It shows 2 mmHg
